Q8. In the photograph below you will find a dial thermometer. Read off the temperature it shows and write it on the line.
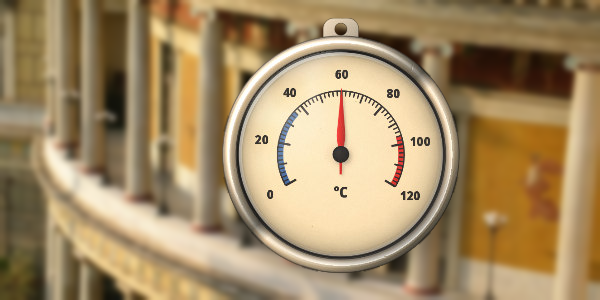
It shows 60 °C
